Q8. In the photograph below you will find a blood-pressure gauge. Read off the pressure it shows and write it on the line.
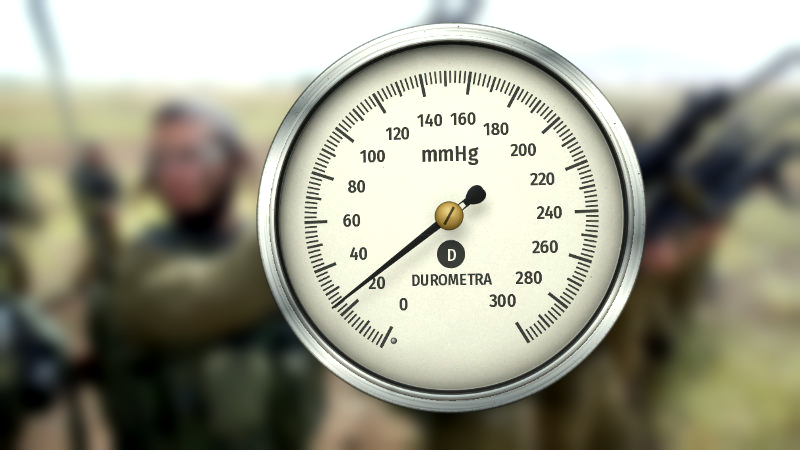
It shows 24 mmHg
